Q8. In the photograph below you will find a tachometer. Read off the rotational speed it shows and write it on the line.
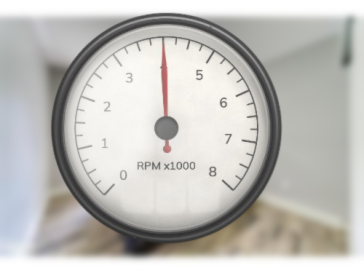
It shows 4000 rpm
